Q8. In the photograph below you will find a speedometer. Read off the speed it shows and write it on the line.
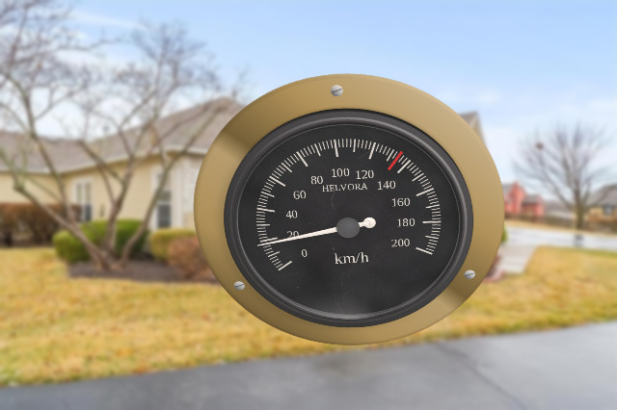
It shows 20 km/h
